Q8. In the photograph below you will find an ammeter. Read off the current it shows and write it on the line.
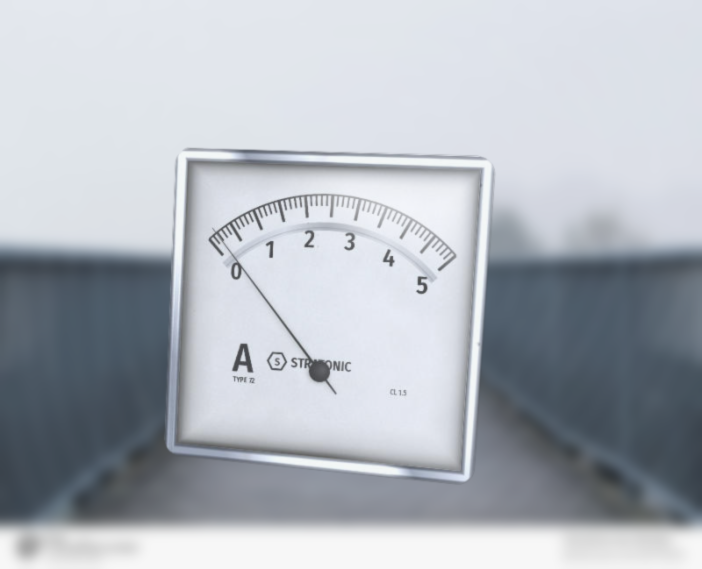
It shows 0.2 A
